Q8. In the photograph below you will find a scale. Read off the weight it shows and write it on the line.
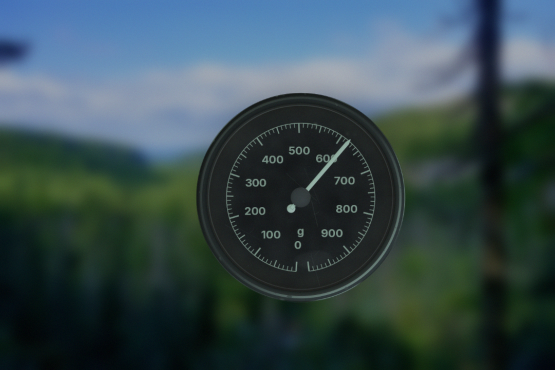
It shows 620 g
